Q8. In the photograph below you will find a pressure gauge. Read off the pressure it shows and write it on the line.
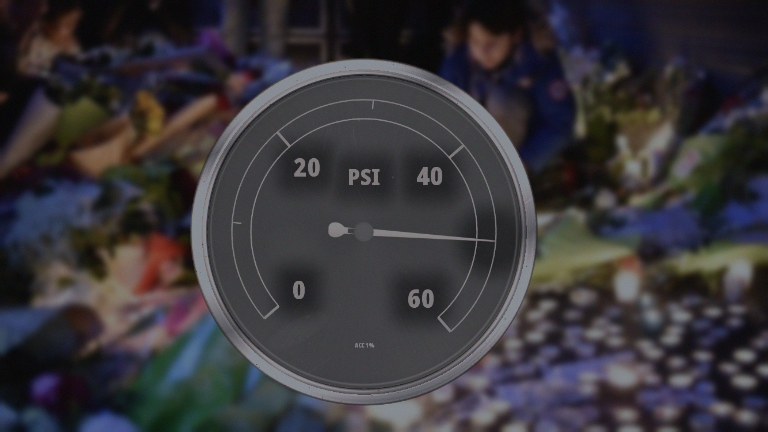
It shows 50 psi
